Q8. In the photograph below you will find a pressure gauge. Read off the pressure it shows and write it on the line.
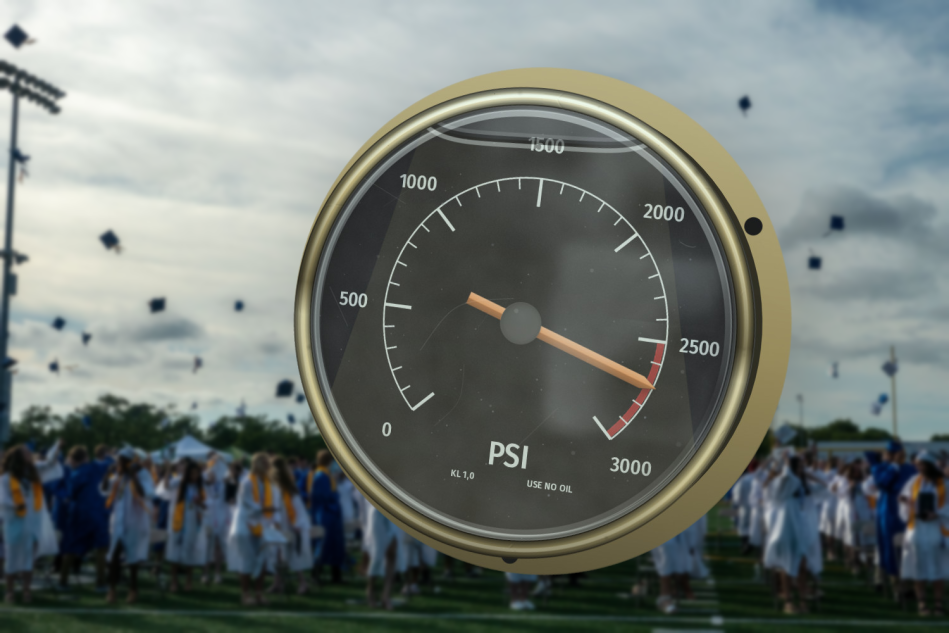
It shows 2700 psi
